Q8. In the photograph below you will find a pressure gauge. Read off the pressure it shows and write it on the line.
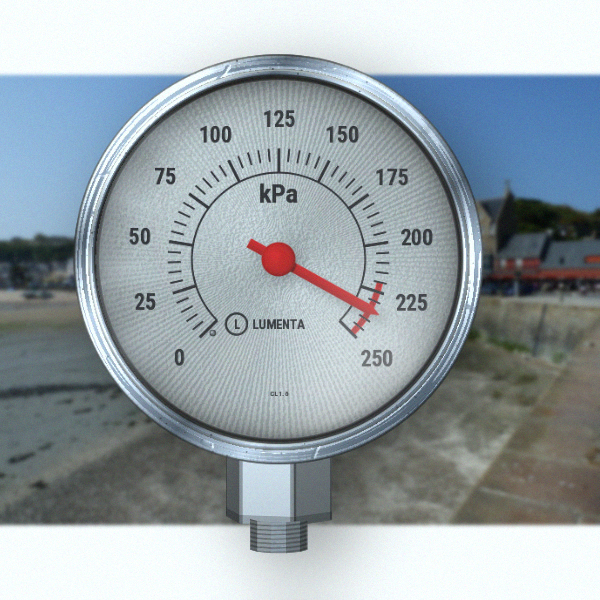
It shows 235 kPa
